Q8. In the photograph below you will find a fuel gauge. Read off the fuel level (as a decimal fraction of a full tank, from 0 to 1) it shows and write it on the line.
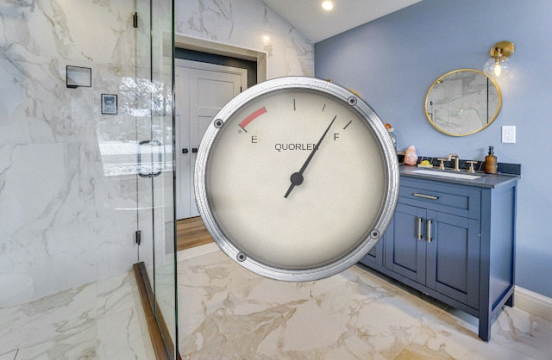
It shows 0.875
